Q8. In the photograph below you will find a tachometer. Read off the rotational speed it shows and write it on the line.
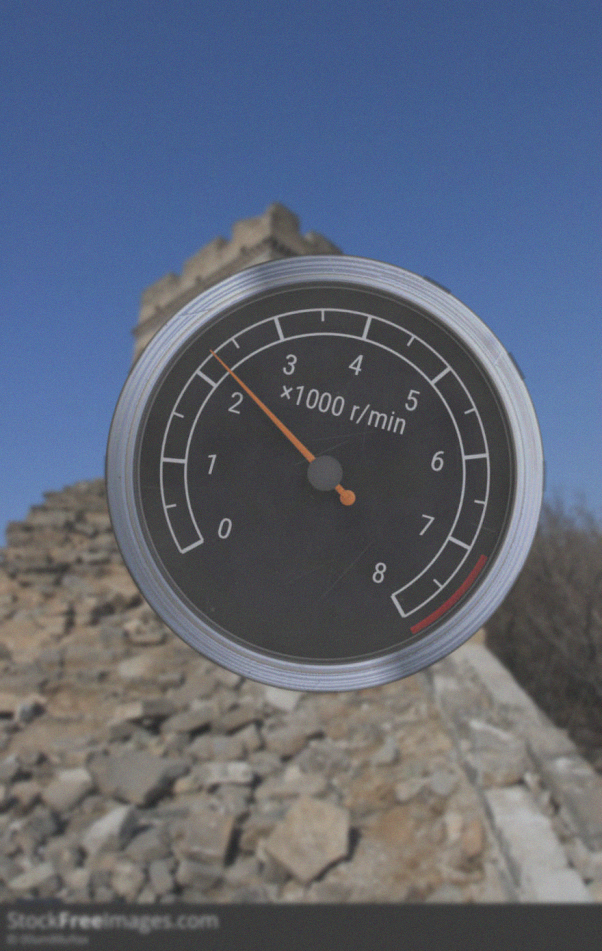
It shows 2250 rpm
